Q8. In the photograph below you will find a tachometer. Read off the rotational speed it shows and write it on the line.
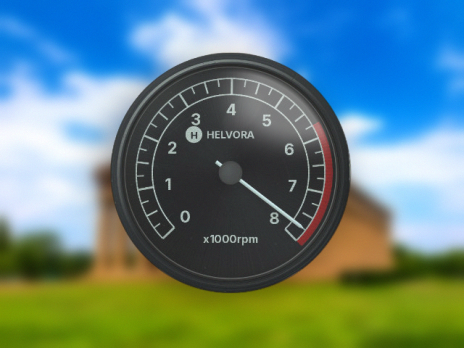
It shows 7750 rpm
